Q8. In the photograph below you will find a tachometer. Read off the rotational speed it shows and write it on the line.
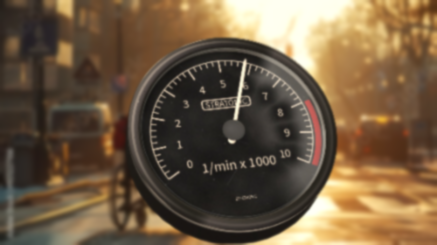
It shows 5800 rpm
